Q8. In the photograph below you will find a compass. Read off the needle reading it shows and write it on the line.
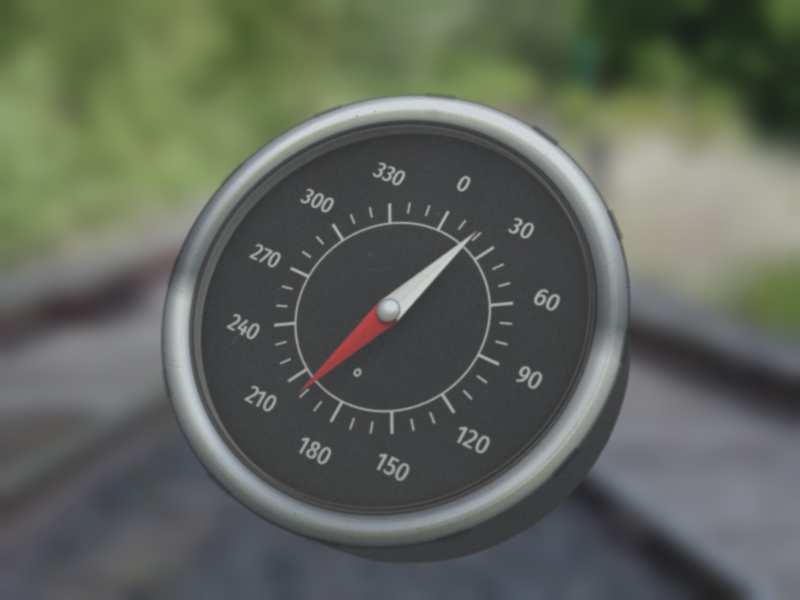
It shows 200 °
